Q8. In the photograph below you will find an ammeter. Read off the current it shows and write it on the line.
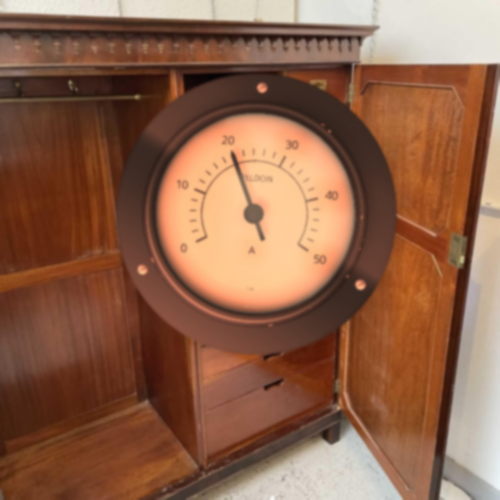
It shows 20 A
